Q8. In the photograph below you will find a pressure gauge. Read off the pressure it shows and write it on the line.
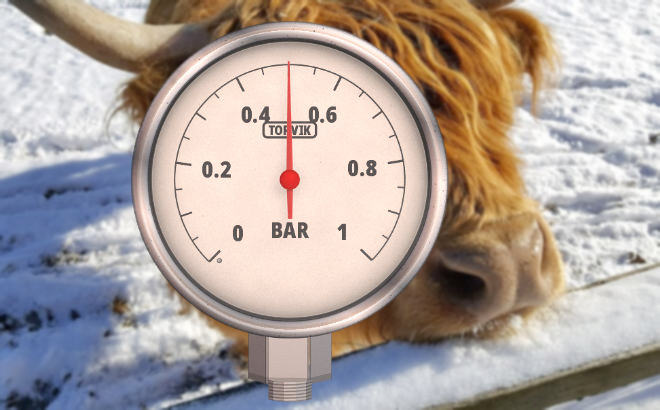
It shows 0.5 bar
